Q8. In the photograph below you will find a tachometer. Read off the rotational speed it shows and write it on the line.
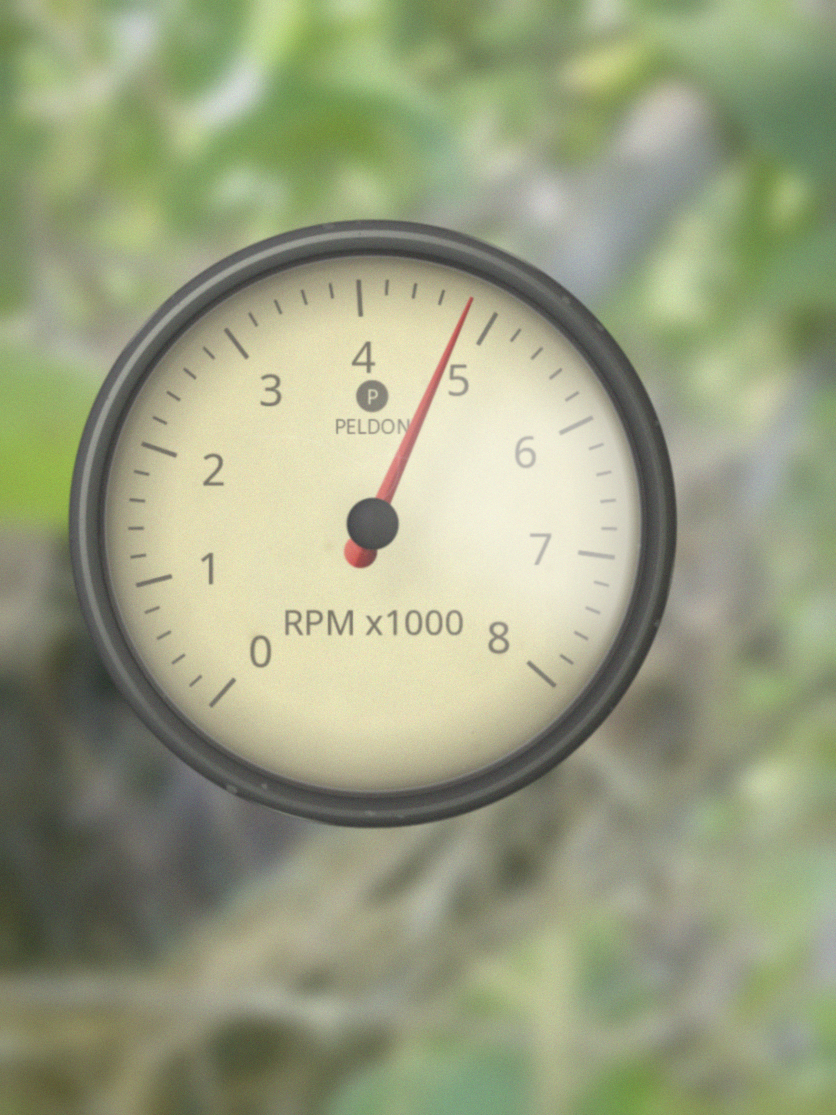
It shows 4800 rpm
